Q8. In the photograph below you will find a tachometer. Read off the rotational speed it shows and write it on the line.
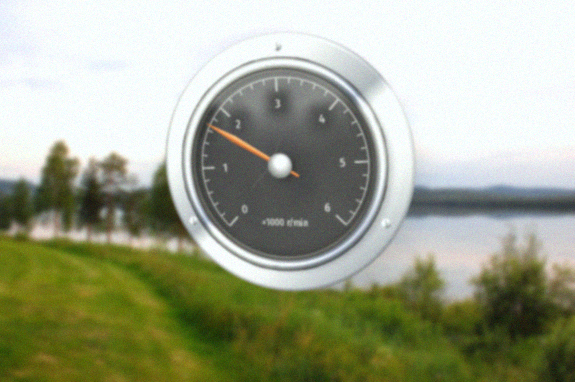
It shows 1700 rpm
